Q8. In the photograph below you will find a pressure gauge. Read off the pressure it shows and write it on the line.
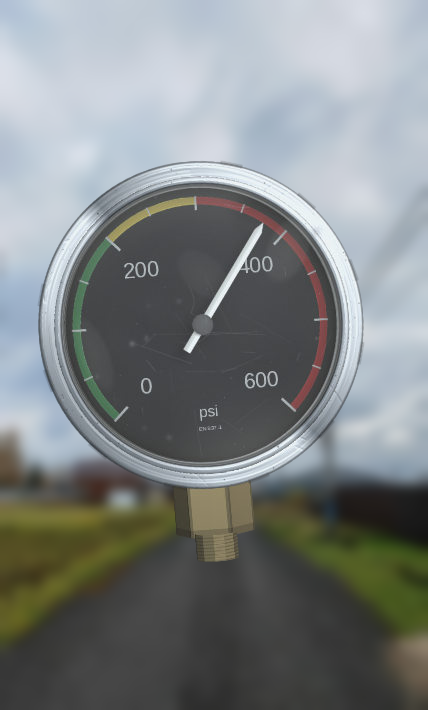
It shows 375 psi
